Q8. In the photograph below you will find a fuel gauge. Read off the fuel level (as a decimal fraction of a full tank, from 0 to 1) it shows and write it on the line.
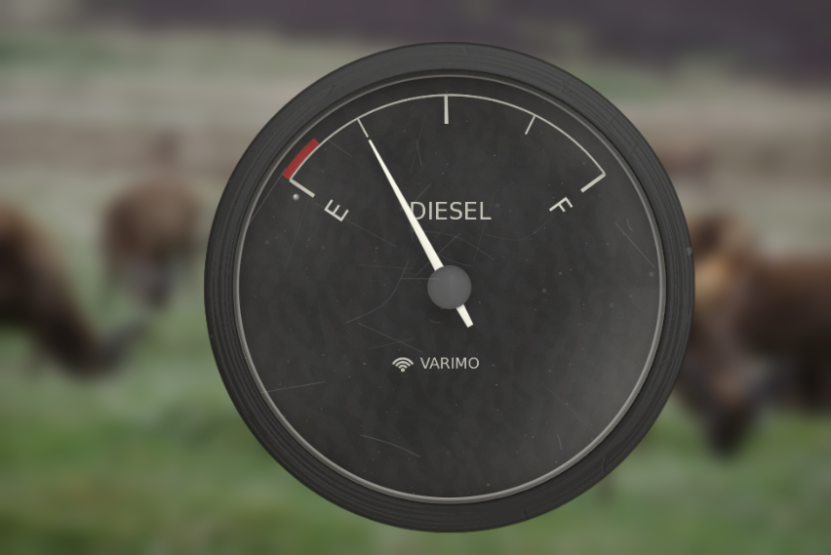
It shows 0.25
